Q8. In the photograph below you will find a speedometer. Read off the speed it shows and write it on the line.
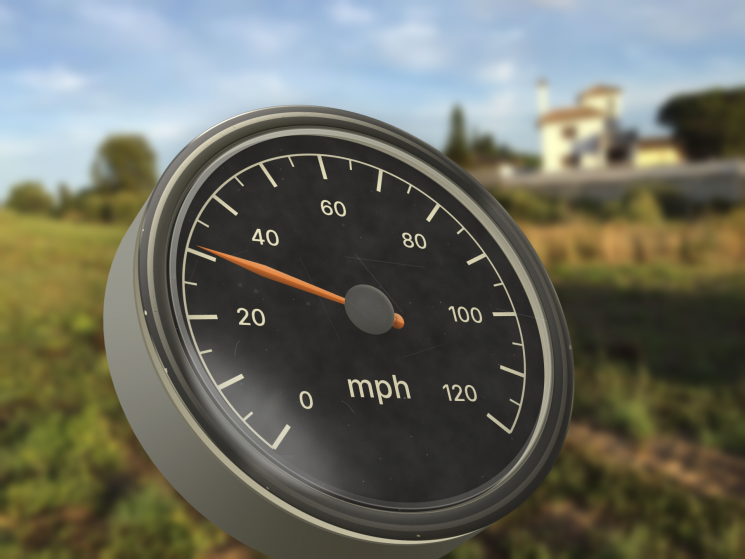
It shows 30 mph
